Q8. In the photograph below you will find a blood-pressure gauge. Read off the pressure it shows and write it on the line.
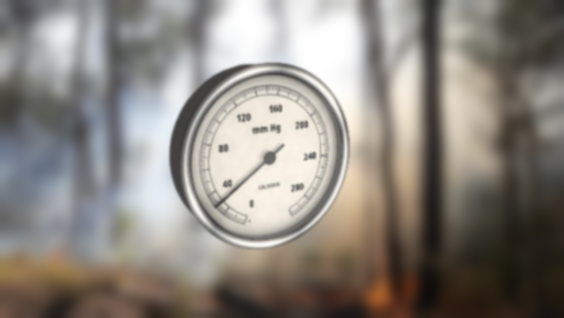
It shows 30 mmHg
